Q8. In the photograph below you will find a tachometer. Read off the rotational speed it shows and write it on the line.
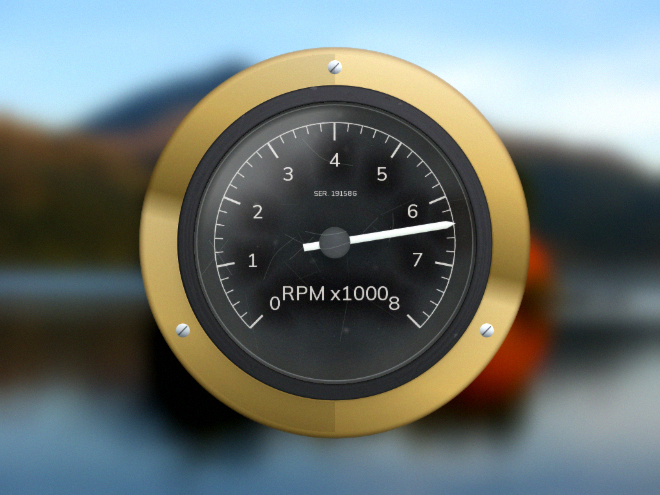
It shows 6400 rpm
